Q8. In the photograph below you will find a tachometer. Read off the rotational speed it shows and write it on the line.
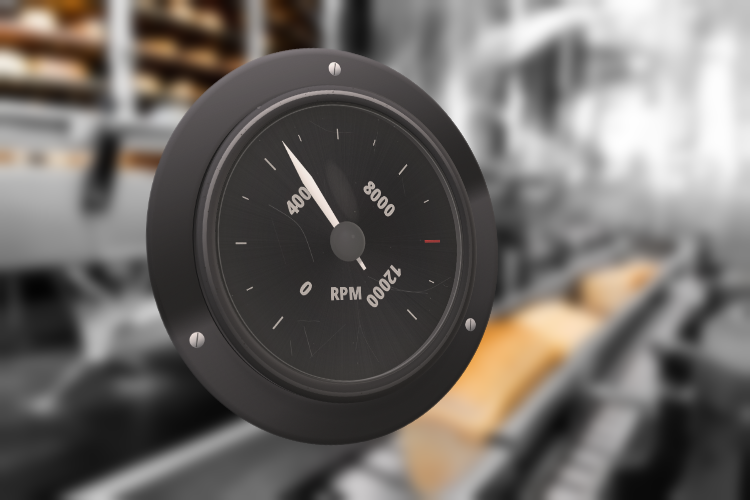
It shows 4500 rpm
